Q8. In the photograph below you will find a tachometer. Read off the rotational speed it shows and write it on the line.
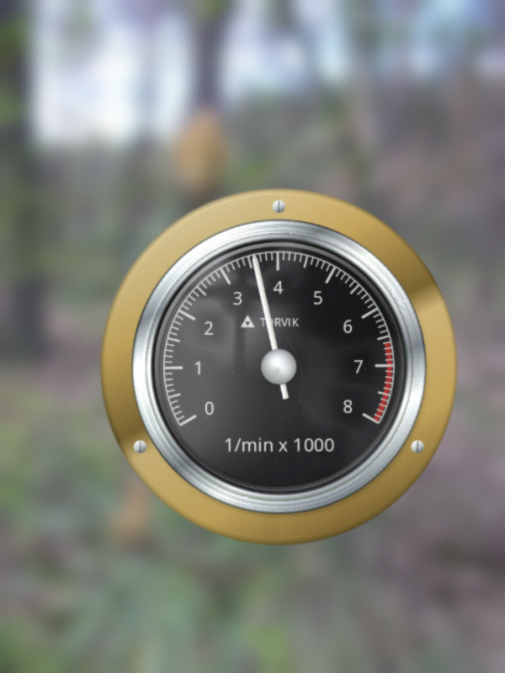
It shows 3600 rpm
